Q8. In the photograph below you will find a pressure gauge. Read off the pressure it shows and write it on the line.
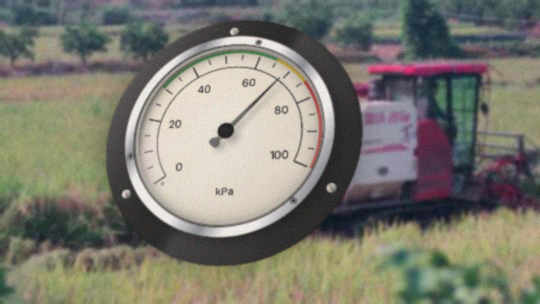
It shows 70 kPa
